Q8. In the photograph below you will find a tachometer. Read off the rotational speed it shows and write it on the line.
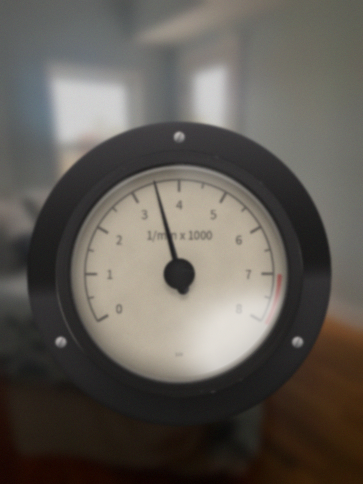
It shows 3500 rpm
